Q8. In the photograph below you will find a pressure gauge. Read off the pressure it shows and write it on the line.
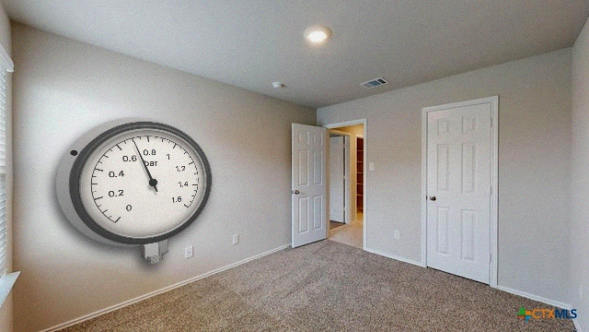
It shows 0.7 bar
